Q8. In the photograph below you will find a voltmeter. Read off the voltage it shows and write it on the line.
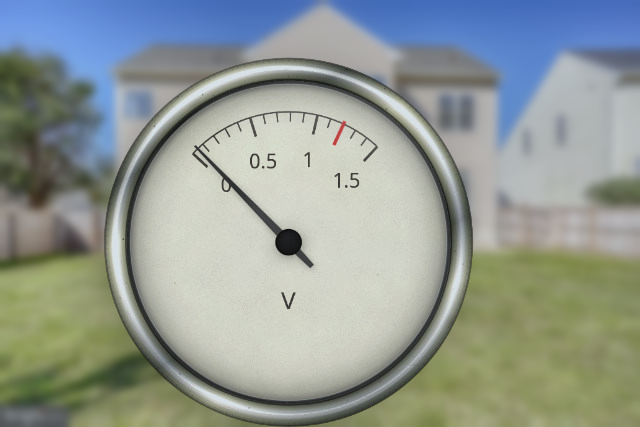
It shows 0.05 V
